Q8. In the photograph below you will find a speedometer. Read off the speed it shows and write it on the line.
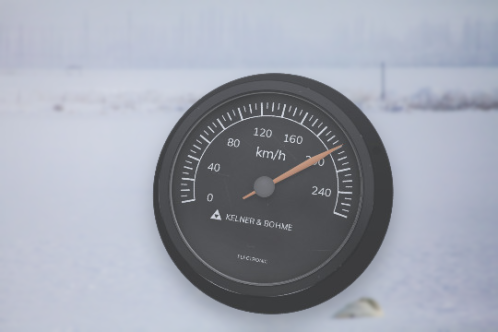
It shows 200 km/h
